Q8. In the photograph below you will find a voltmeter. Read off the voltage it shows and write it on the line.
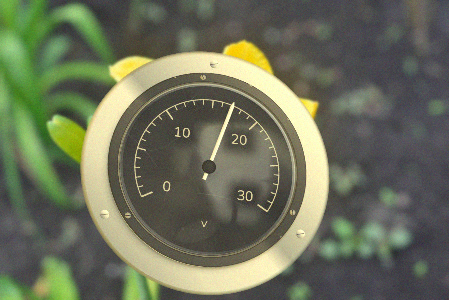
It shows 17 V
